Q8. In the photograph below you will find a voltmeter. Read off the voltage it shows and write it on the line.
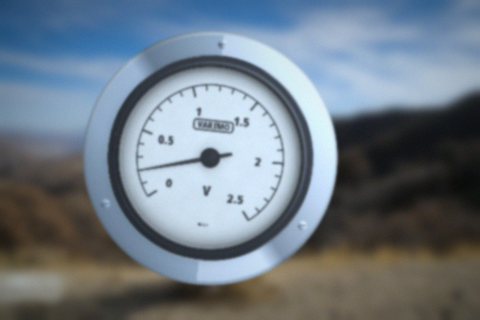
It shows 0.2 V
